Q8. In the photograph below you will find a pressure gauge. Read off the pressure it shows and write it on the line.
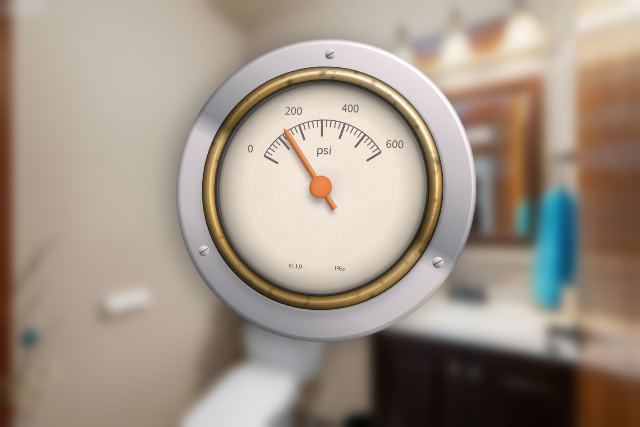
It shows 140 psi
